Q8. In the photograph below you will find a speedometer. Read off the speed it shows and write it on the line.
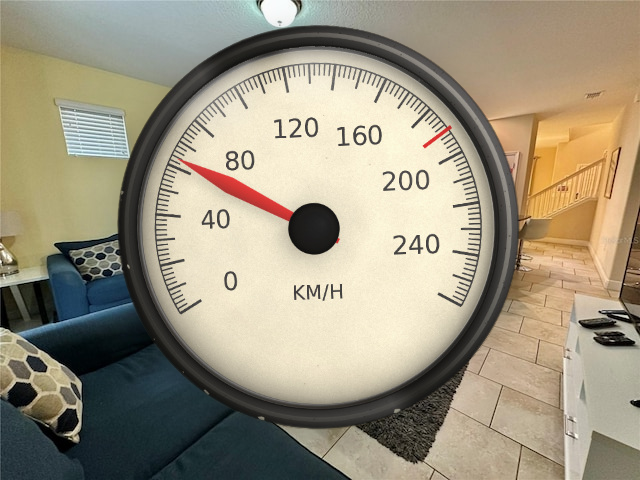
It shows 64 km/h
